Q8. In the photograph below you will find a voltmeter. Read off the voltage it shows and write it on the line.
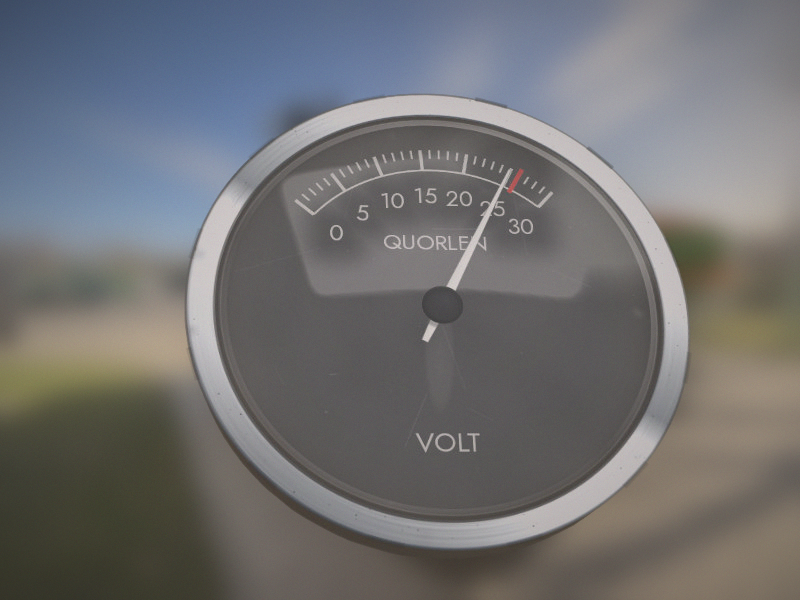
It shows 25 V
